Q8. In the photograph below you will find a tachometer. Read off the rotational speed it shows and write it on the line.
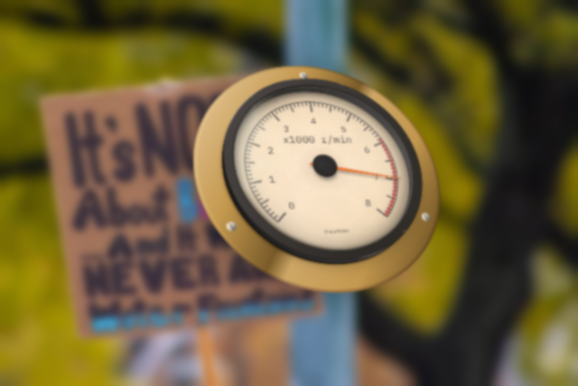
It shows 7000 rpm
